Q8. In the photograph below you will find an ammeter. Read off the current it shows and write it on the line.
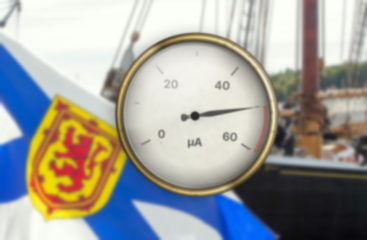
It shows 50 µA
